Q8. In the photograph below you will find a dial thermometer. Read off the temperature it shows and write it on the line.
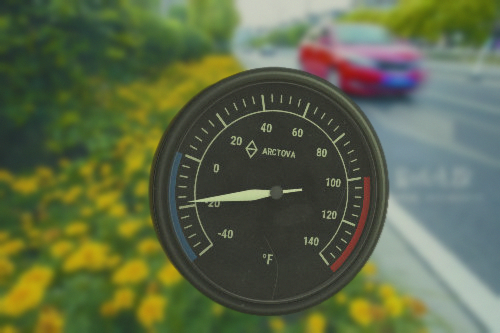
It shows -18 °F
